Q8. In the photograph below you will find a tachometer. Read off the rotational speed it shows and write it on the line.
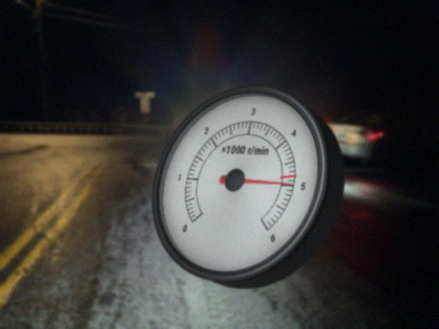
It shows 5000 rpm
